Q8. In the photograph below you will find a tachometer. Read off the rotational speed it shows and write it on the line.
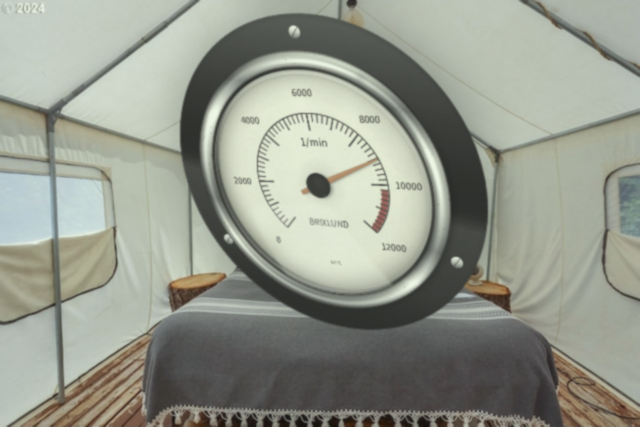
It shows 9000 rpm
